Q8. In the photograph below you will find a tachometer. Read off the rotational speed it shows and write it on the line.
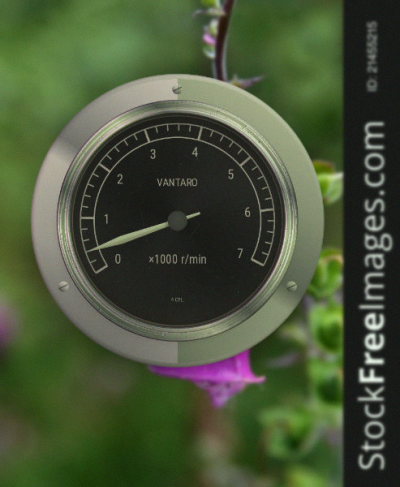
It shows 400 rpm
